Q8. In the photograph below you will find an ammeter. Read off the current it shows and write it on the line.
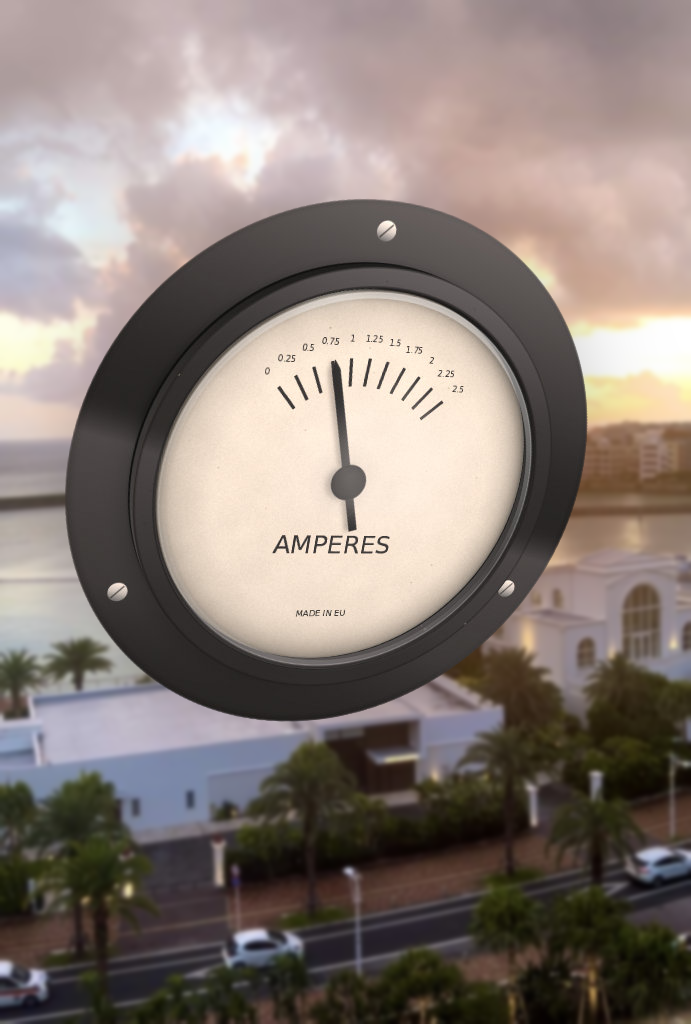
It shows 0.75 A
